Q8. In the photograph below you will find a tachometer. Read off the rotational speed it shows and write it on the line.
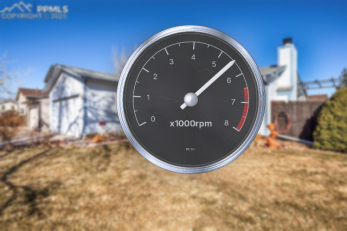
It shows 5500 rpm
